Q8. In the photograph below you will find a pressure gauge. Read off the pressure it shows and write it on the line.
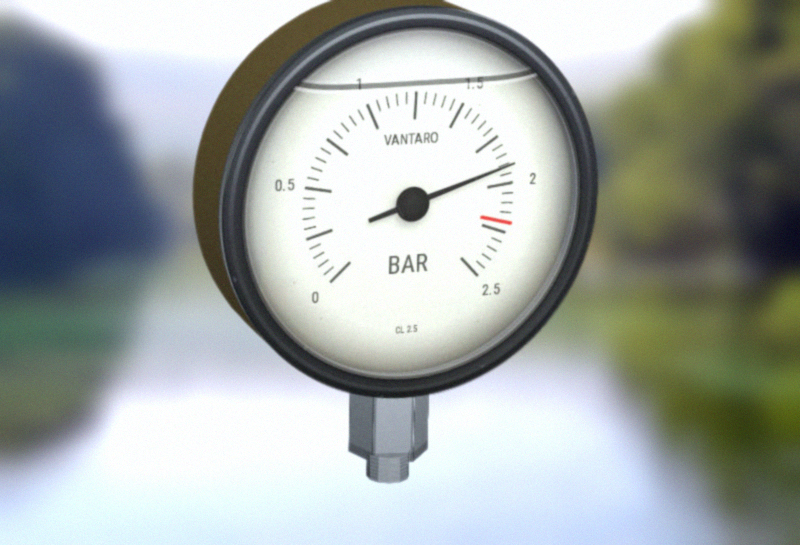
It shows 1.9 bar
